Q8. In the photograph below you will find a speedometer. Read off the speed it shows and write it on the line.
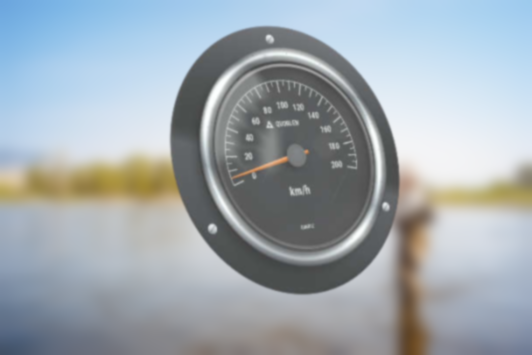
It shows 5 km/h
